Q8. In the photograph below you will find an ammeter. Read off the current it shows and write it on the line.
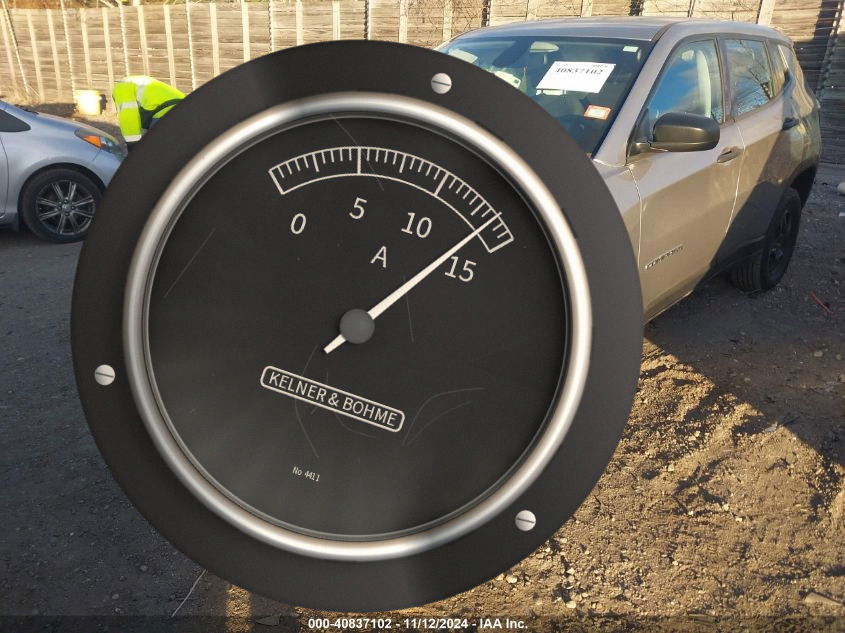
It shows 13.5 A
